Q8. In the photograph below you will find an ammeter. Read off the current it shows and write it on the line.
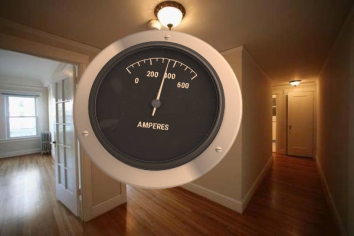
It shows 350 A
